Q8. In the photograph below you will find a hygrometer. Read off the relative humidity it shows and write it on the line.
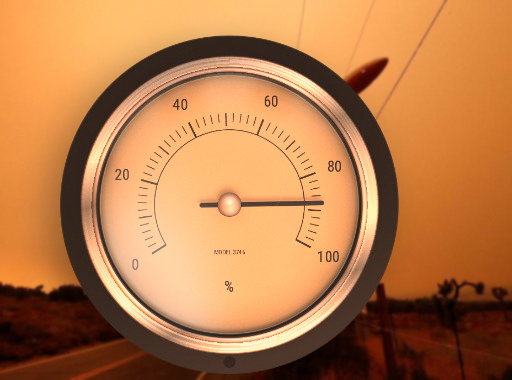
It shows 88 %
